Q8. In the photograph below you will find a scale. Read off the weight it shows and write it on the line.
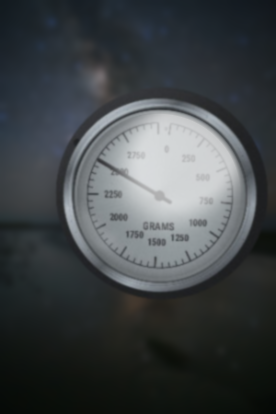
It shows 2500 g
